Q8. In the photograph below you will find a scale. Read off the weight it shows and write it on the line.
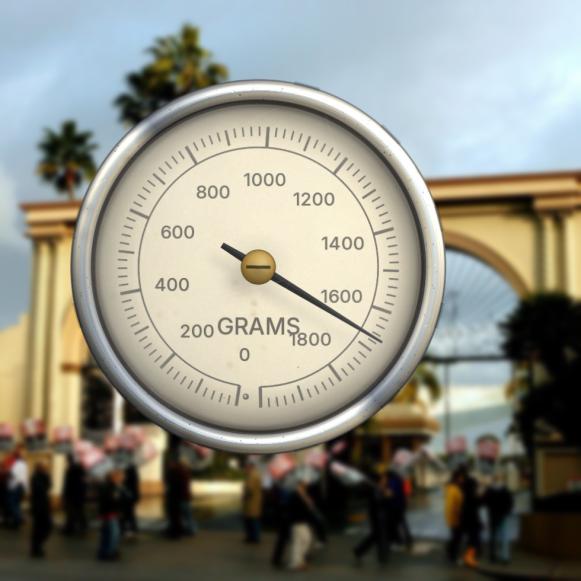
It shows 1670 g
